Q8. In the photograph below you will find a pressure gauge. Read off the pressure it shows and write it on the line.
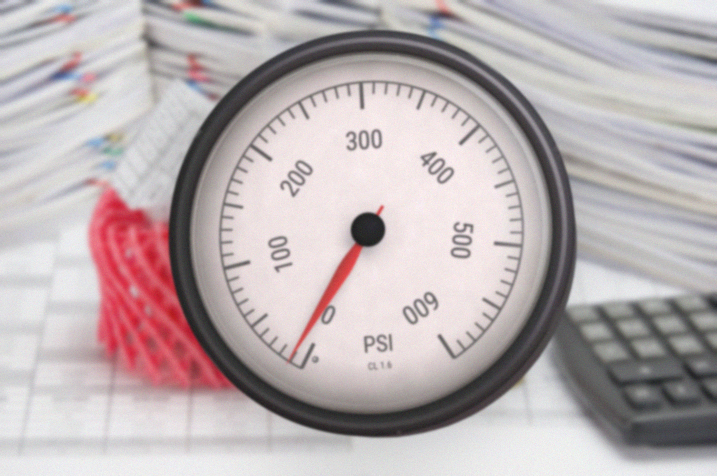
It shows 10 psi
